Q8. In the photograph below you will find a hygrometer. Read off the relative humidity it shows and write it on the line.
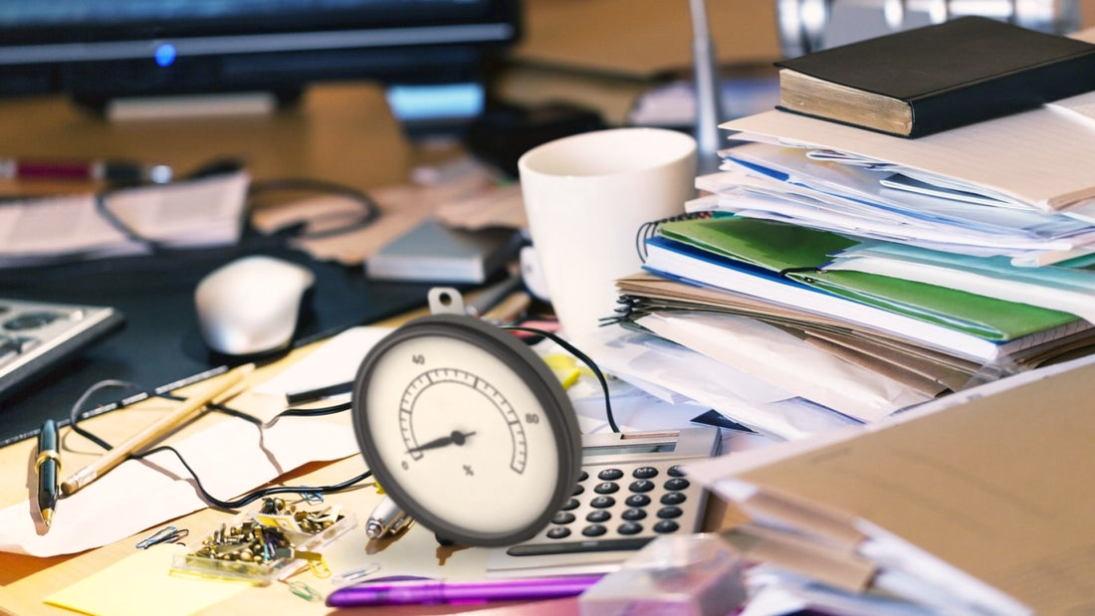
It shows 4 %
